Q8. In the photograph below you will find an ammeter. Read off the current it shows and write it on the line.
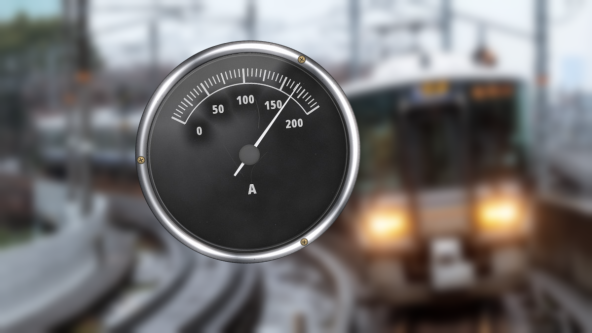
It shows 165 A
